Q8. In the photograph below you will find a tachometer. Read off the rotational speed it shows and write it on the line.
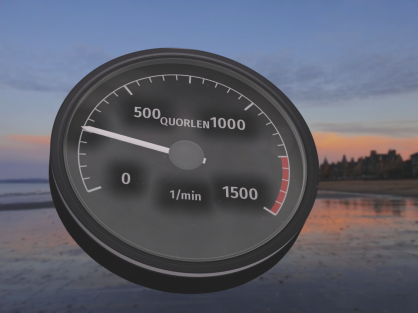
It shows 250 rpm
